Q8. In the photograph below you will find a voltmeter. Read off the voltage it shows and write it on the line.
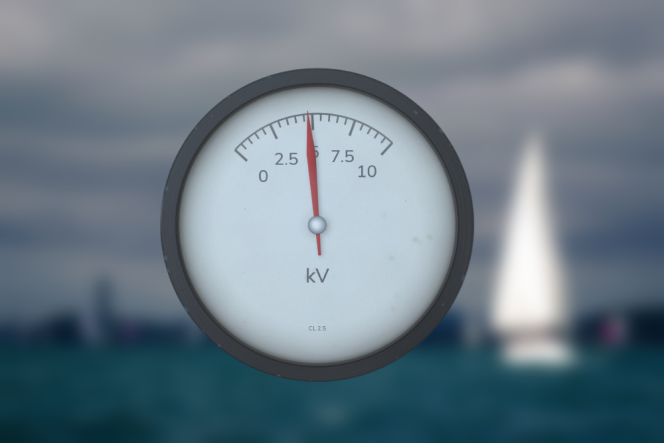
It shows 4.75 kV
